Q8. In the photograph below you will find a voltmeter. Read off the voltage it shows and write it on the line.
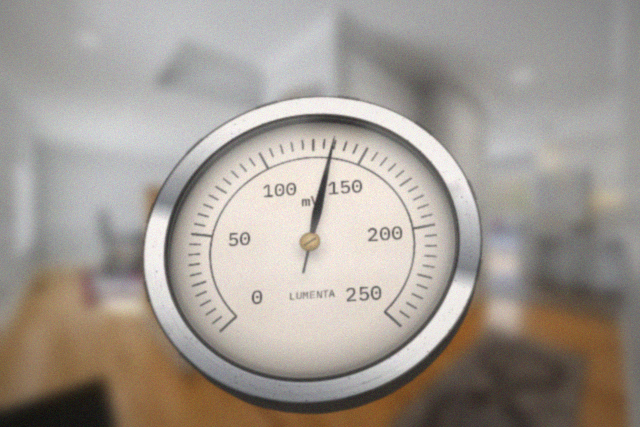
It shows 135 mV
